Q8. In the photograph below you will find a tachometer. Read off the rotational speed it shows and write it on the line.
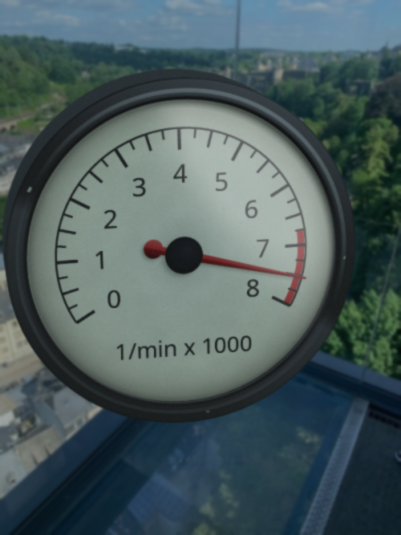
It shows 7500 rpm
